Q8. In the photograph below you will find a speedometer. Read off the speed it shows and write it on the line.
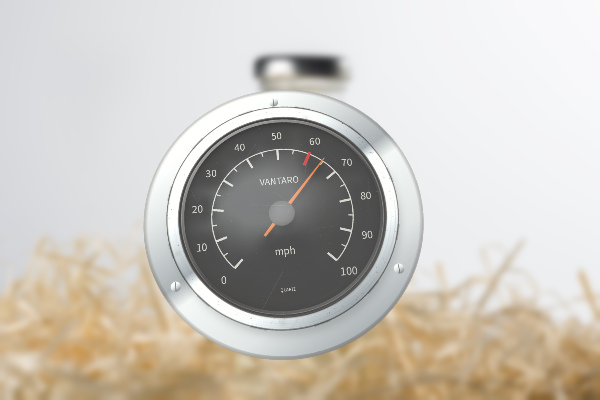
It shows 65 mph
